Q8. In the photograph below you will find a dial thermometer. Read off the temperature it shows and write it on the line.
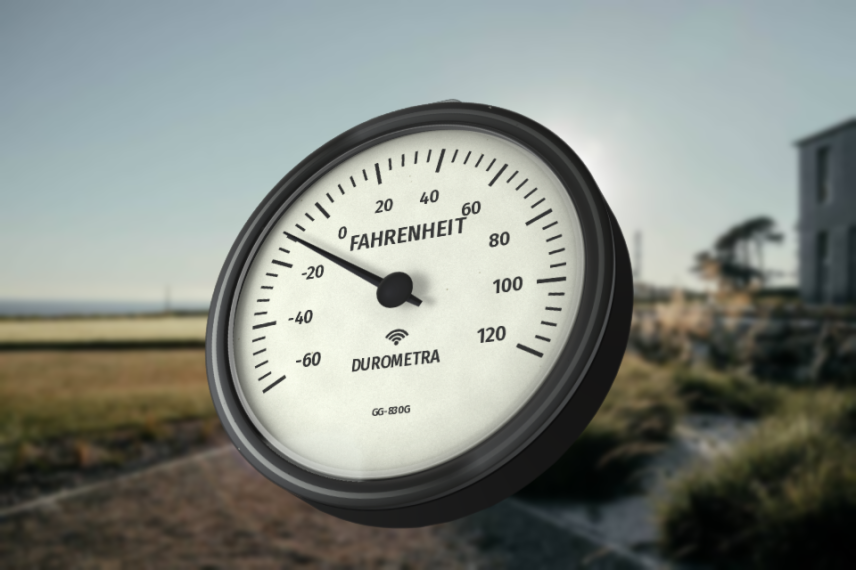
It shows -12 °F
